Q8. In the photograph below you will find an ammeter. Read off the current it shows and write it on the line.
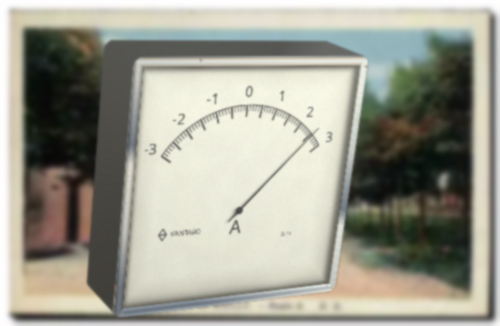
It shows 2.5 A
